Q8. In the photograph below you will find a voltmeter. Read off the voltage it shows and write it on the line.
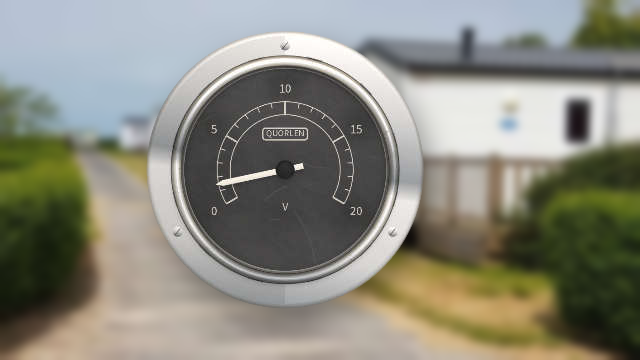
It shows 1.5 V
